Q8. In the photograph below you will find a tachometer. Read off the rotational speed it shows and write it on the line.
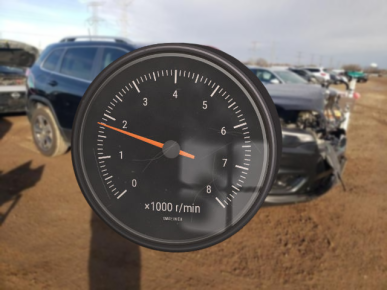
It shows 1800 rpm
